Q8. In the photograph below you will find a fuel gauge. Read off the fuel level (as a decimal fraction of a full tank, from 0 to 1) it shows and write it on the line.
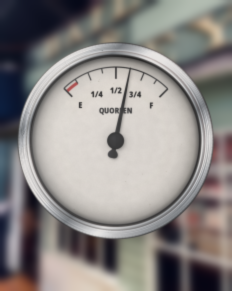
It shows 0.625
